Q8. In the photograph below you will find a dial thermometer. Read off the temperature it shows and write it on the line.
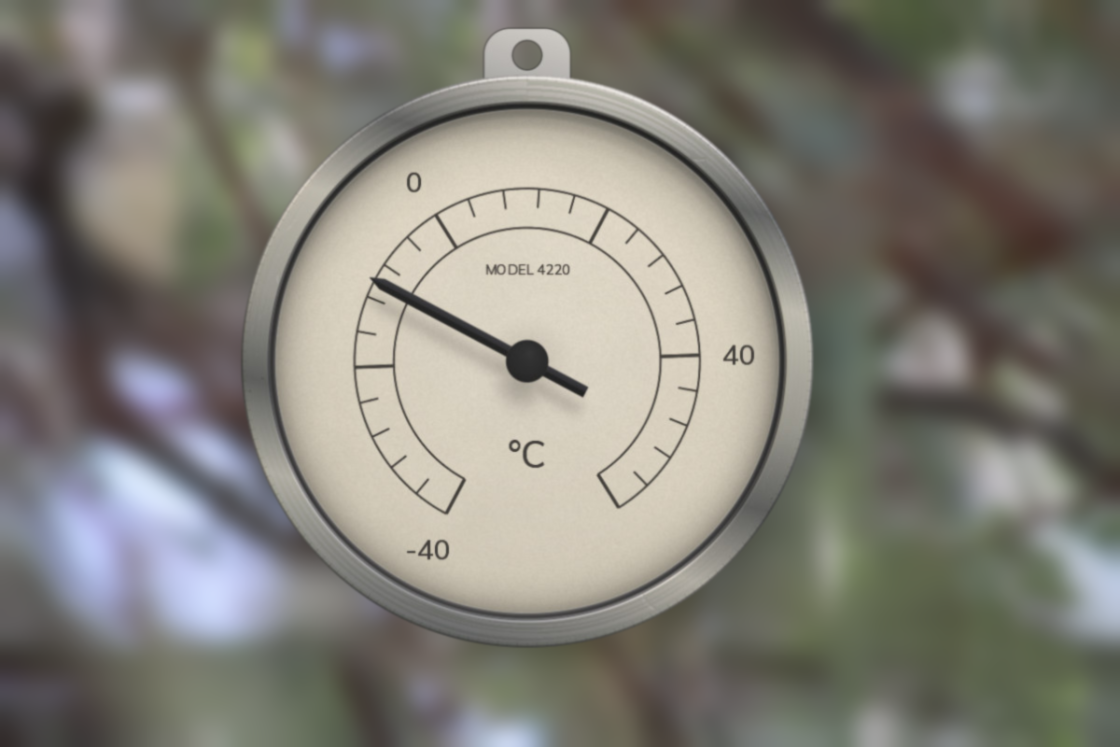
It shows -10 °C
